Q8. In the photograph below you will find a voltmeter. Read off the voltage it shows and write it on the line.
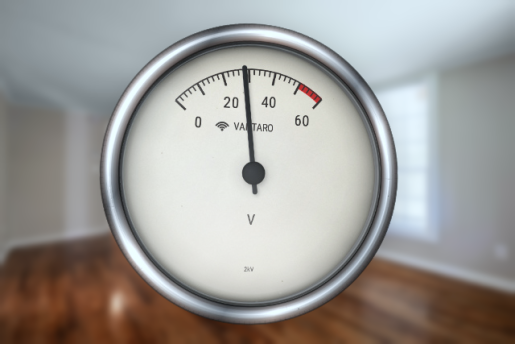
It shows 28 V
